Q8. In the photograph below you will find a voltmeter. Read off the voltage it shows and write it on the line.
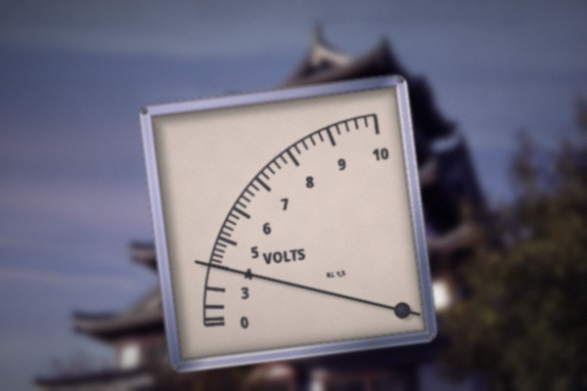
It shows 4 V
